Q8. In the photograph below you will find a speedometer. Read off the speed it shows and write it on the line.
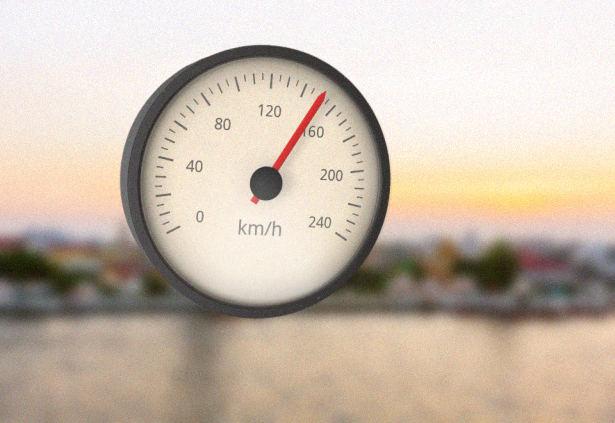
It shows 150 km/h
